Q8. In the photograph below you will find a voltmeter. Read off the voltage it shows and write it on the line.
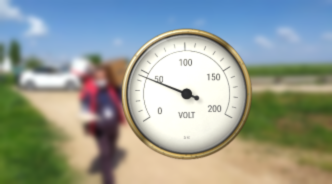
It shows 45 V
